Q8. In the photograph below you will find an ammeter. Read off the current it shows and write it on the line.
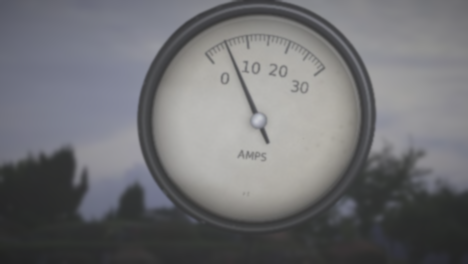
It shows 5 A
